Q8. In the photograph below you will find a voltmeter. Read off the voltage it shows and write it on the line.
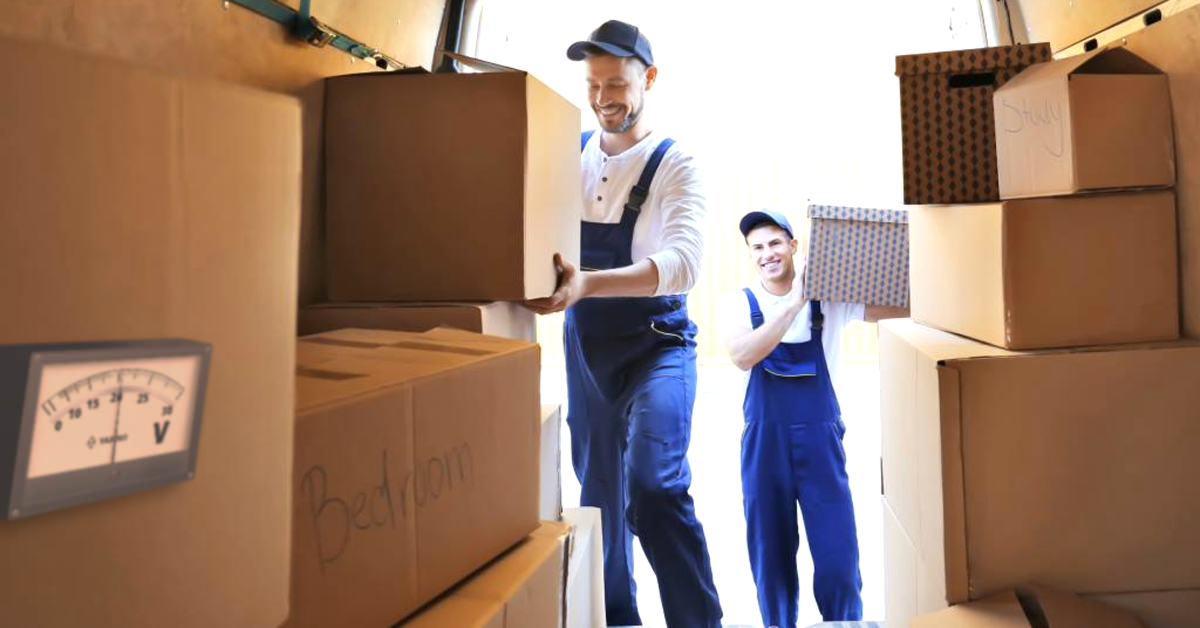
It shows 20 V
